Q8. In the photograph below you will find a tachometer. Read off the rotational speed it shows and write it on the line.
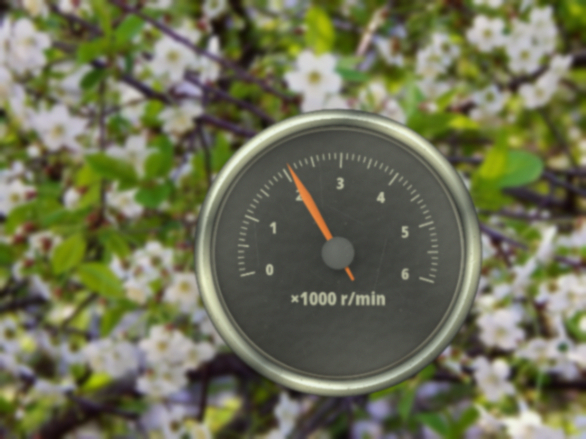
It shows 2100 rpm
